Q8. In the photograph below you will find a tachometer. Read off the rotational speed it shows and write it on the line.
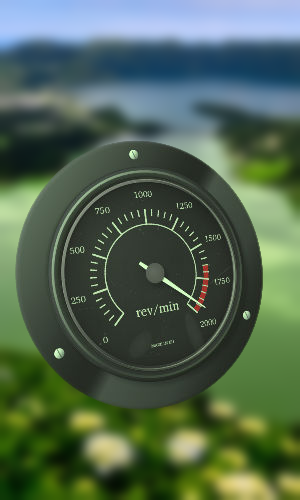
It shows 1950 rpm
